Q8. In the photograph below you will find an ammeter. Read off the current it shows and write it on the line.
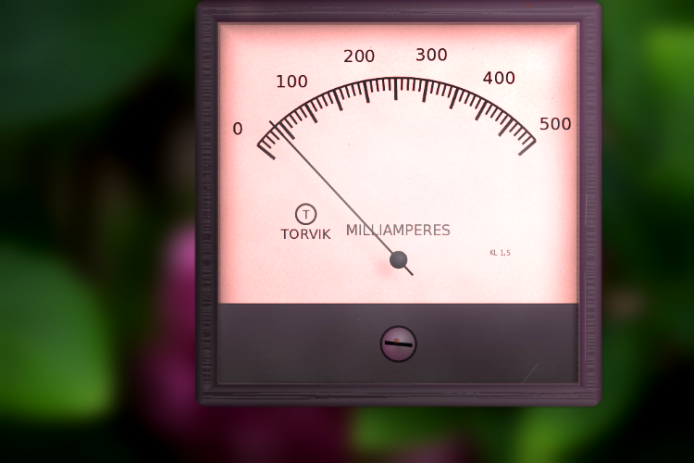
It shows 40 mA
